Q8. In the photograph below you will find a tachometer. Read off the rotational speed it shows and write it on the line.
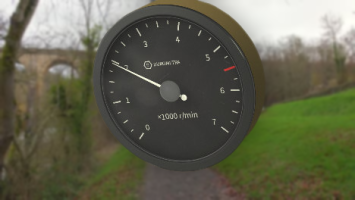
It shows 2000 rpm
